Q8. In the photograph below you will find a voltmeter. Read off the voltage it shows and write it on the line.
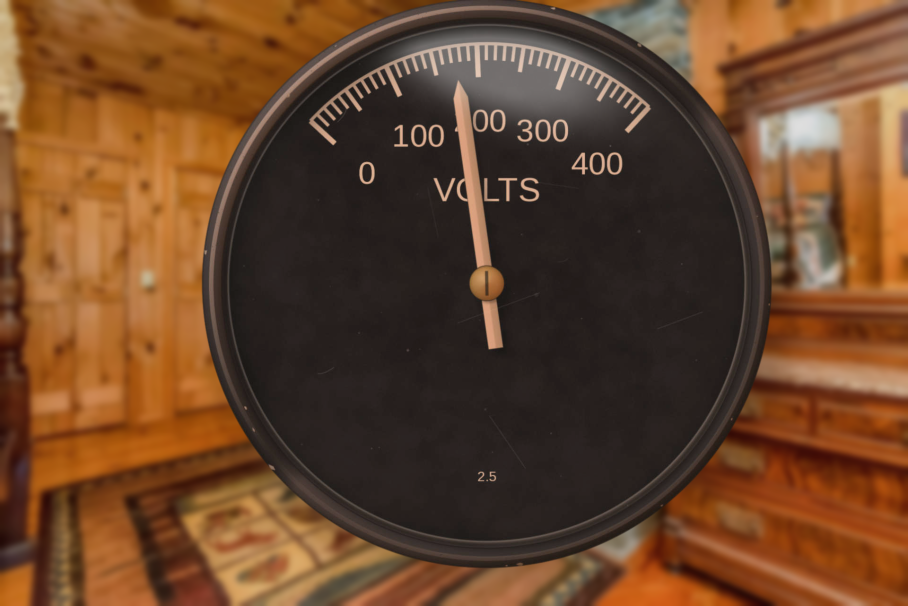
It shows 175 V
